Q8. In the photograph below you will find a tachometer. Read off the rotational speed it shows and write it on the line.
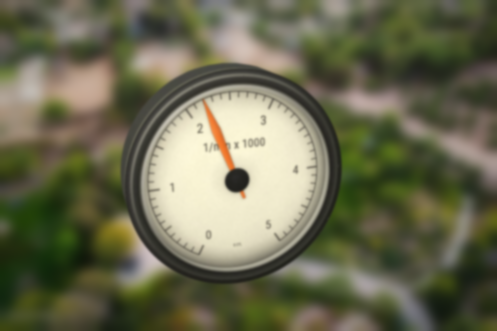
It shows 2200 rpm
